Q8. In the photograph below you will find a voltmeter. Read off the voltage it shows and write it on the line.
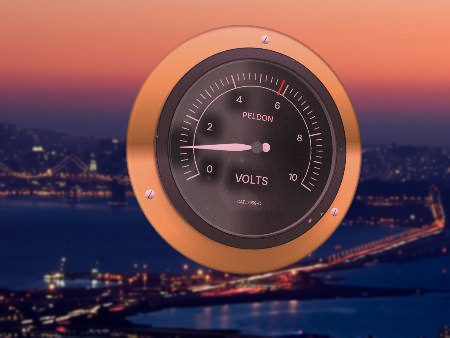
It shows 1 V
